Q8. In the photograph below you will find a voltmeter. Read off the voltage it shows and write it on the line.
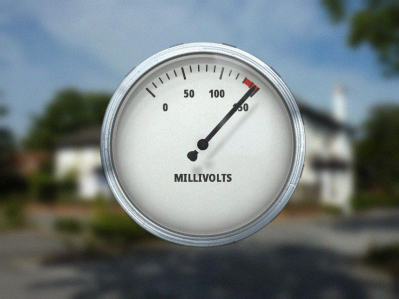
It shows 145 mV
